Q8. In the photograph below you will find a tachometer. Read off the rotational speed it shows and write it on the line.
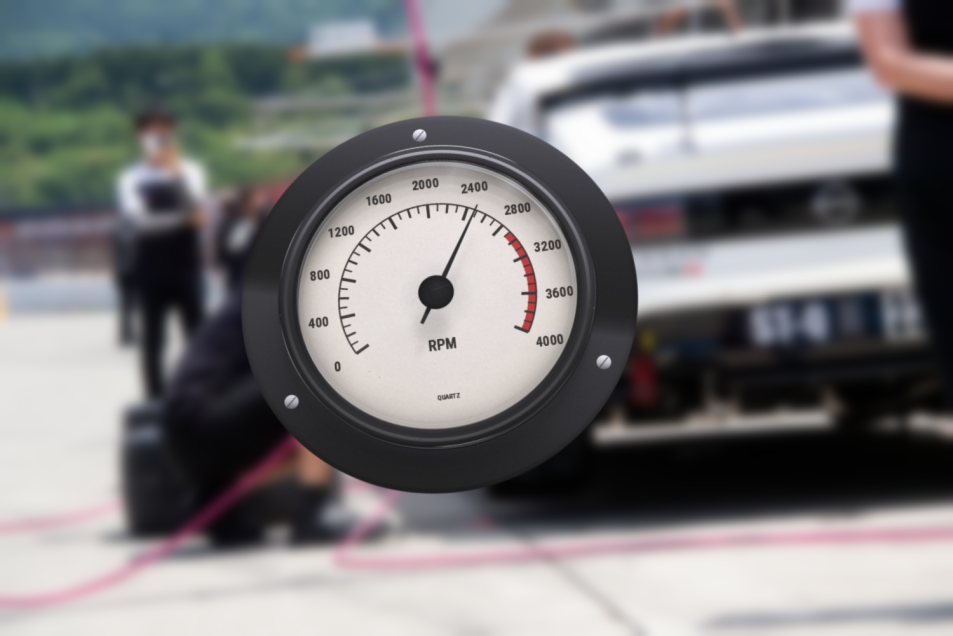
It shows 2500 rpm
